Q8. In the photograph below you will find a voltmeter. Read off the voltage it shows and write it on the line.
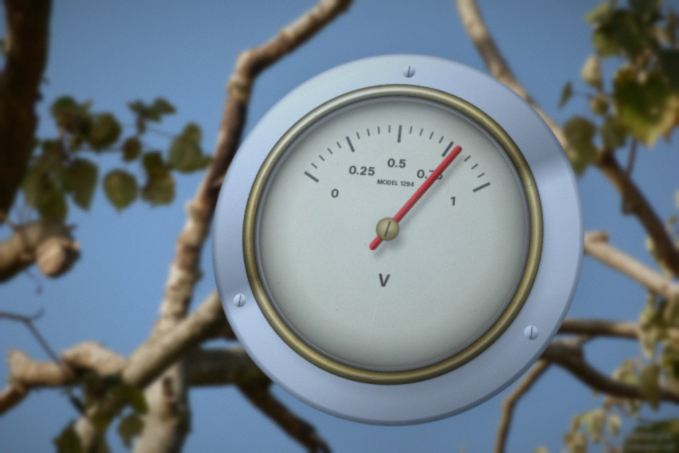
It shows 0.8 V
